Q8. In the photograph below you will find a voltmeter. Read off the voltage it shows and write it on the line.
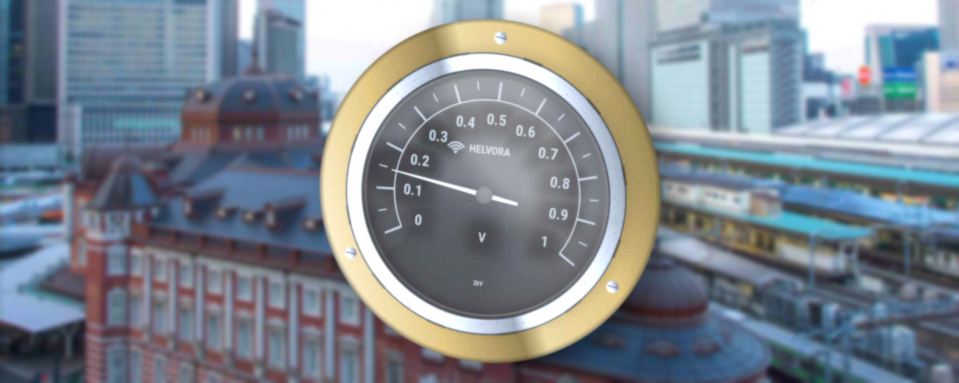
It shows 0.15 V
